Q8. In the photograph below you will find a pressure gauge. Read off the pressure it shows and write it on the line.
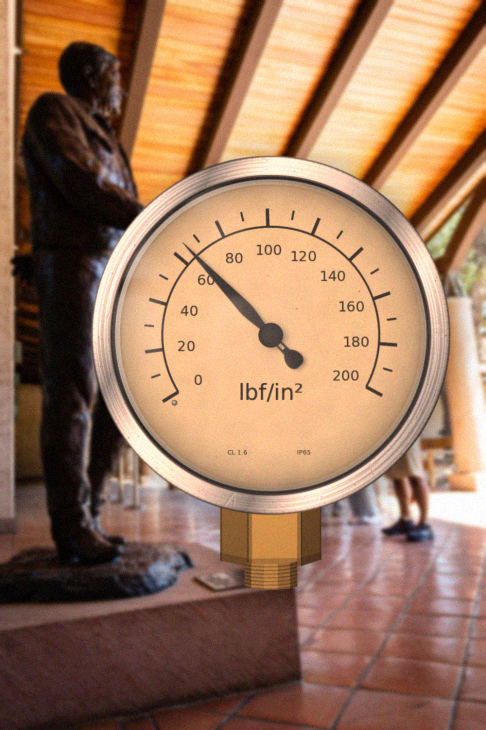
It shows 65 psi
